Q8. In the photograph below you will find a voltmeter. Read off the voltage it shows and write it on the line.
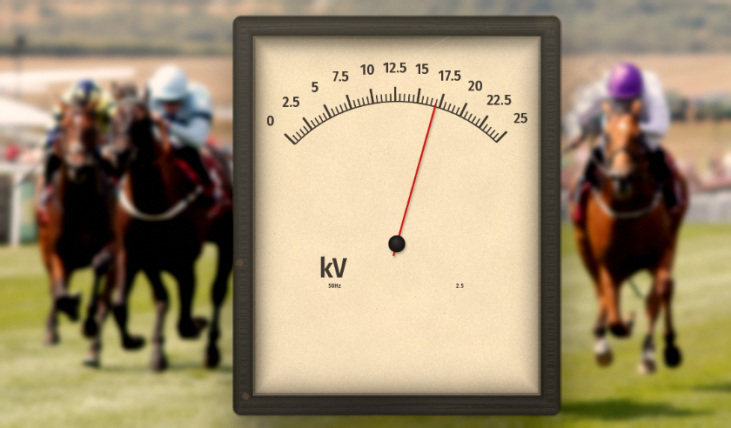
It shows 17 kV
